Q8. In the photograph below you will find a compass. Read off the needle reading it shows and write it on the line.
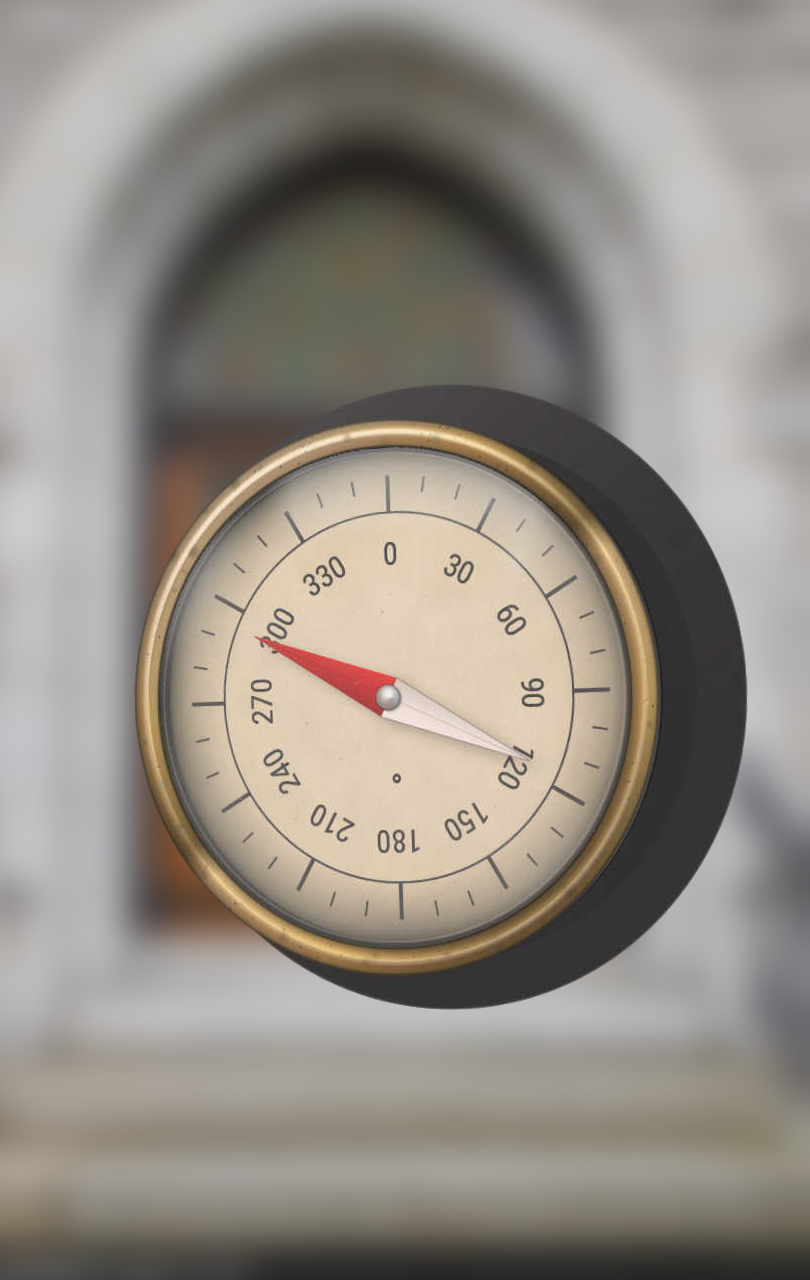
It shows 295 °
